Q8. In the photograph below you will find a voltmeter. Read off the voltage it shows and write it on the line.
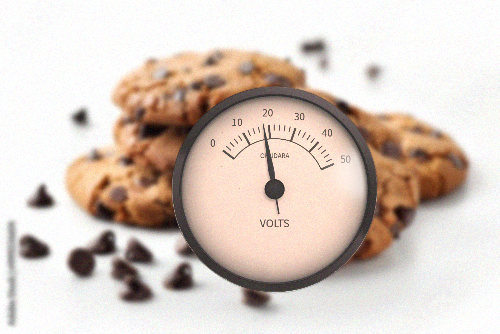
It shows 18 V
